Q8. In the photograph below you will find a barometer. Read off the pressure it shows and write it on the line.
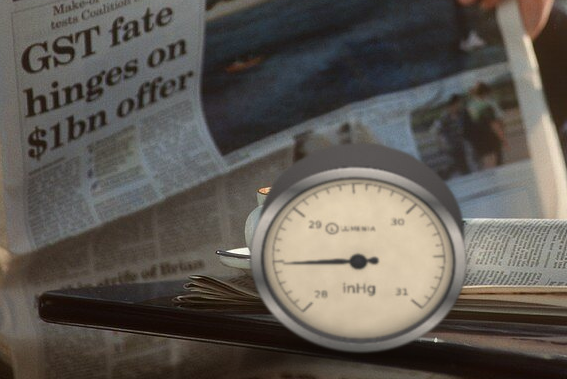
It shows 28.5 inHg
